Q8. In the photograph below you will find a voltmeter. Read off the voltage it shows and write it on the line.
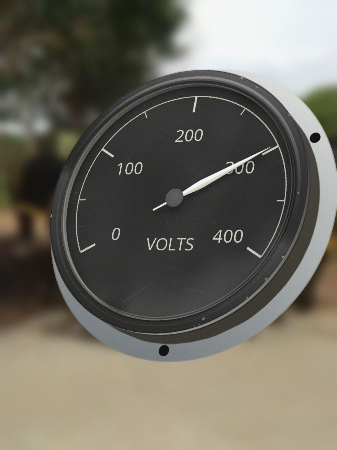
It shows 300 V
